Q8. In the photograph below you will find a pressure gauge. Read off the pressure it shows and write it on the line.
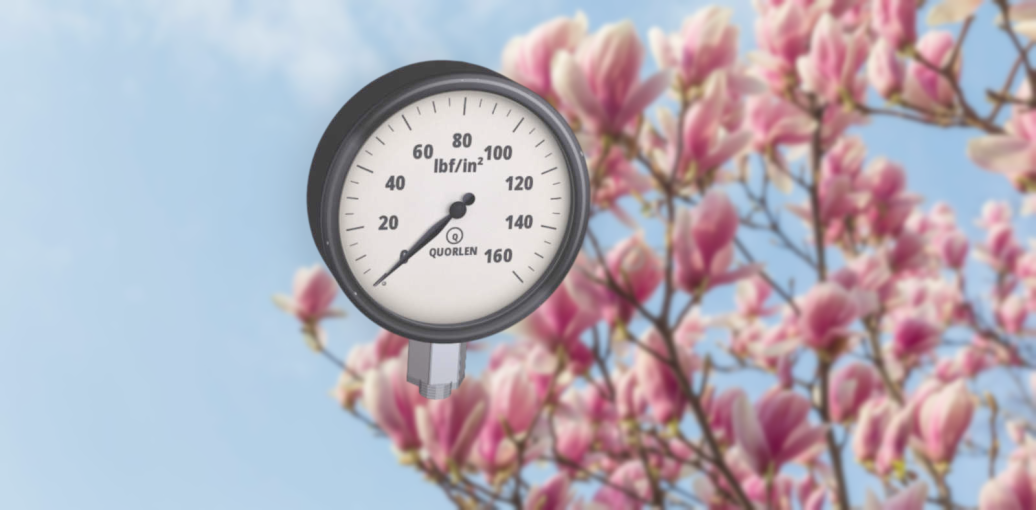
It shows 0 psi
